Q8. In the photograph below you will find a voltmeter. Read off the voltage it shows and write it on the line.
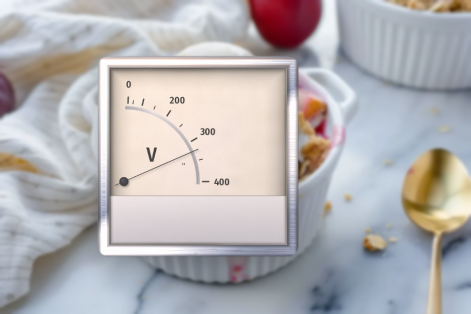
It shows 325 V
